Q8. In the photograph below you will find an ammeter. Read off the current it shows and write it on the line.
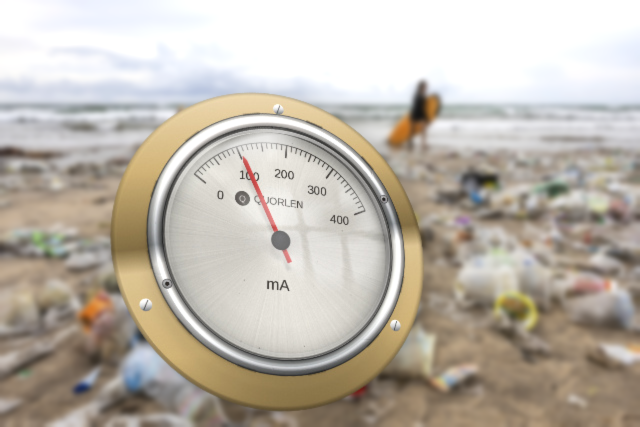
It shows 100 mA
